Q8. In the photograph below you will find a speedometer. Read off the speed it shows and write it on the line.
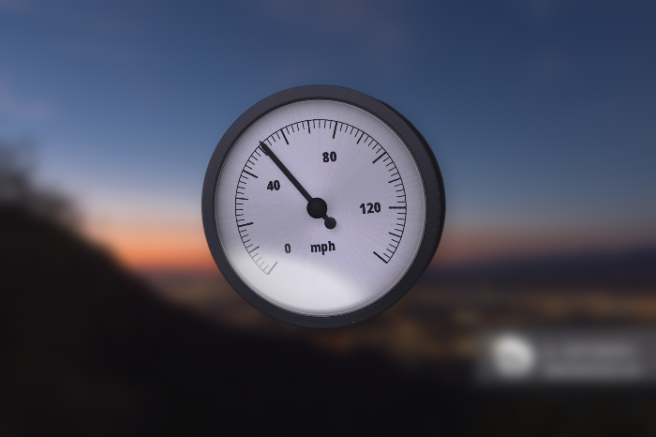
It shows 52 mph
